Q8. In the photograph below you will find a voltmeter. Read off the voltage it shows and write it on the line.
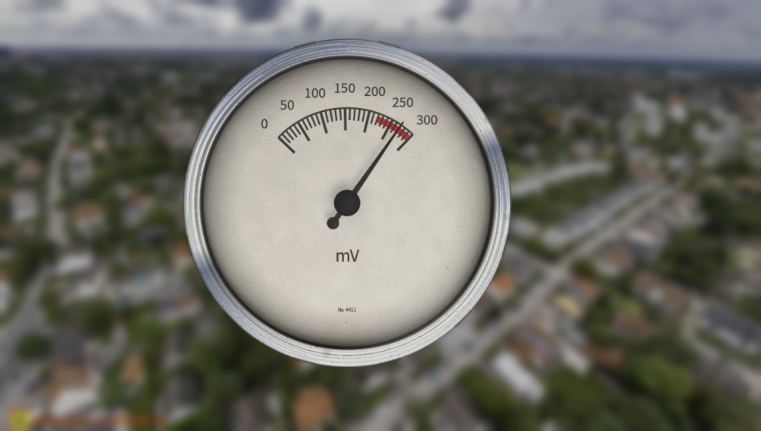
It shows 270 mV
